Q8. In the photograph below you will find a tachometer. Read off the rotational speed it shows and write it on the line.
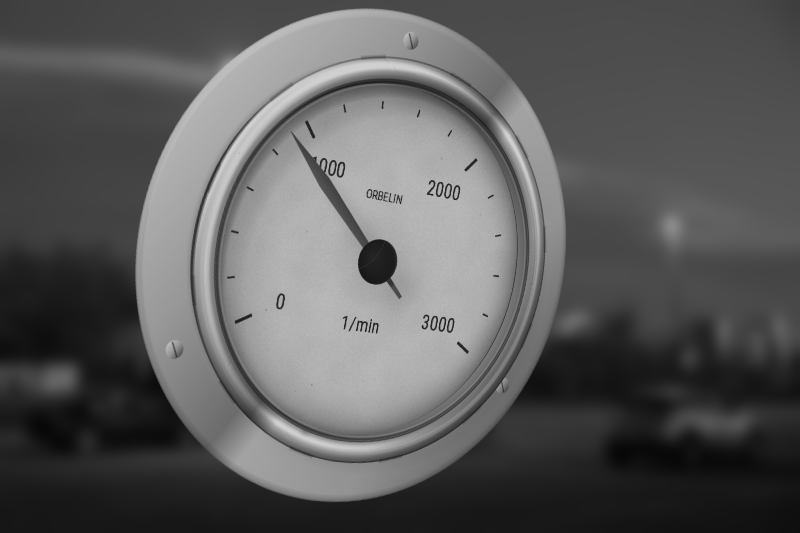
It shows 900 rpm
